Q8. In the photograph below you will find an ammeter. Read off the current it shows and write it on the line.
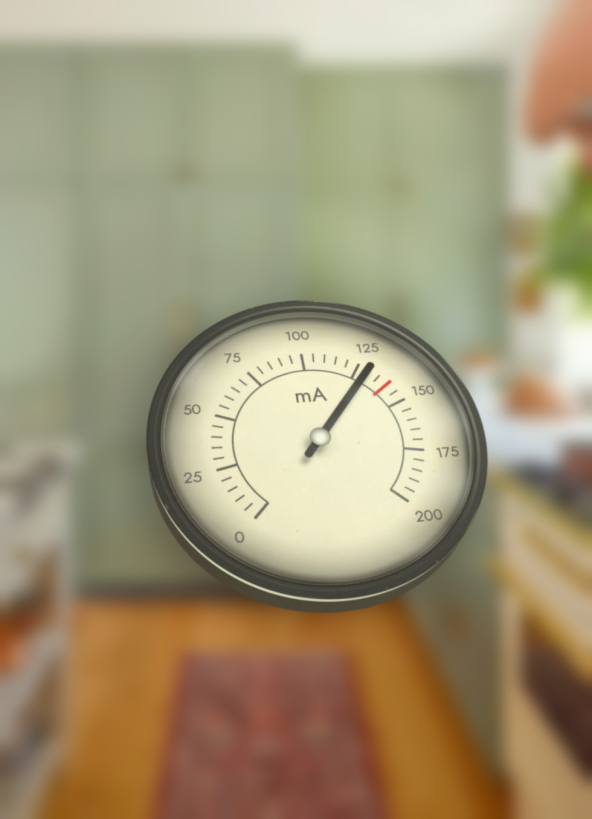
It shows 130 mA
